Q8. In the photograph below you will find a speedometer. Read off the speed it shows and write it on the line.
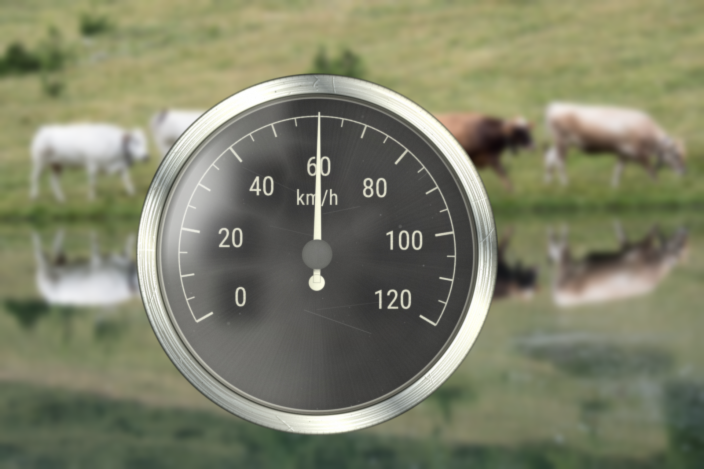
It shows 60 km/h
